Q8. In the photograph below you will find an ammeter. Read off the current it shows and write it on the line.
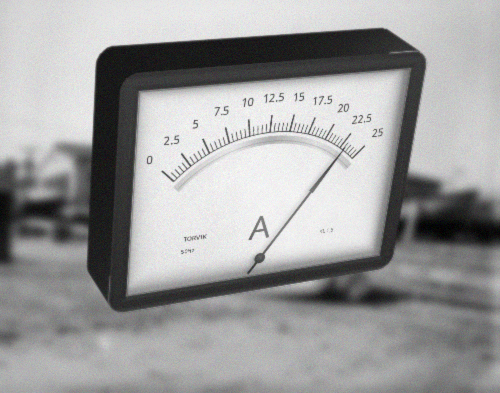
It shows 22.5 A
